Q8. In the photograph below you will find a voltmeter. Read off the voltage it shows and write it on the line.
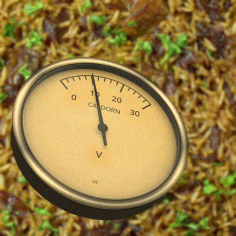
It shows 10 V
